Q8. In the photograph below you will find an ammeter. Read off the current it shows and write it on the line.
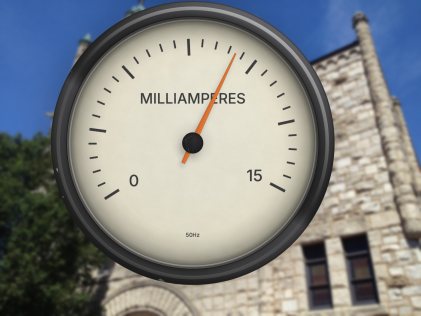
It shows 9.25 mA
